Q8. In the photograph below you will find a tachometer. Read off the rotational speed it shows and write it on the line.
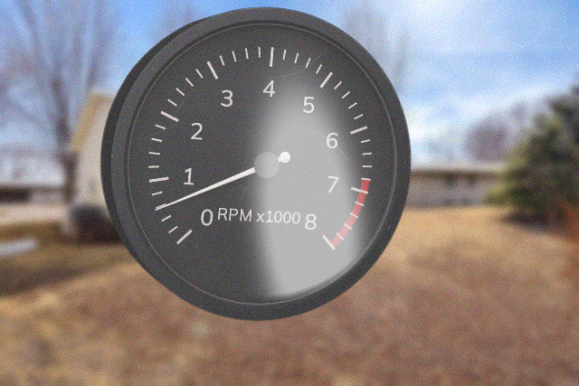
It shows 600 rpm
